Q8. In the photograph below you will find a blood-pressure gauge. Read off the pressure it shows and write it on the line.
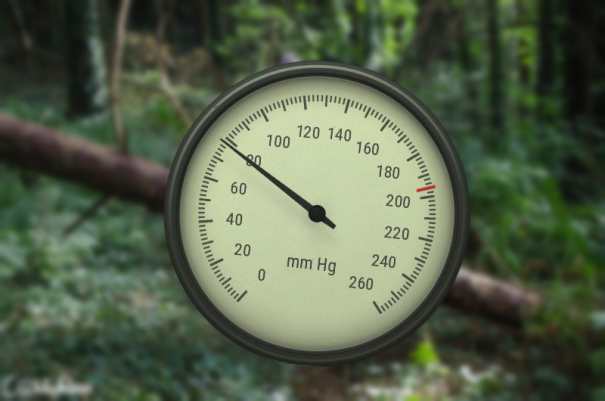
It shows 78 mmHg
